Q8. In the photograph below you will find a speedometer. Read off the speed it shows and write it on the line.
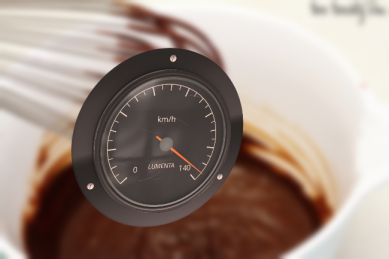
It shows 135 km/h
